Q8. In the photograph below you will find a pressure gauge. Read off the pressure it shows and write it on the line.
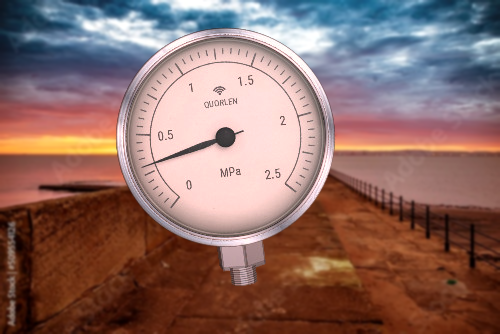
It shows 0.3 MPa
